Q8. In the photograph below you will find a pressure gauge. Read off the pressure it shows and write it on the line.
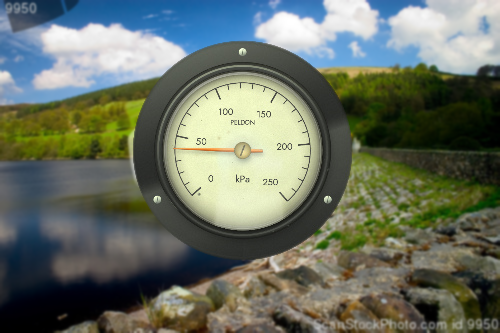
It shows 40 kPa
